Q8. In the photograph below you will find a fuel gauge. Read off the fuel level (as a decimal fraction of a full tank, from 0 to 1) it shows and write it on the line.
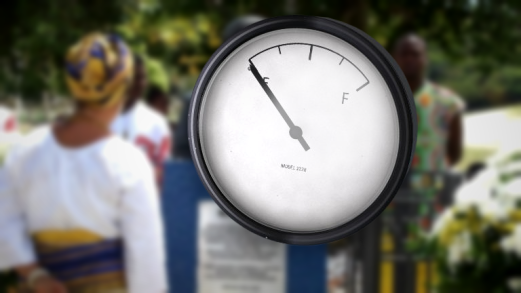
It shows 0
